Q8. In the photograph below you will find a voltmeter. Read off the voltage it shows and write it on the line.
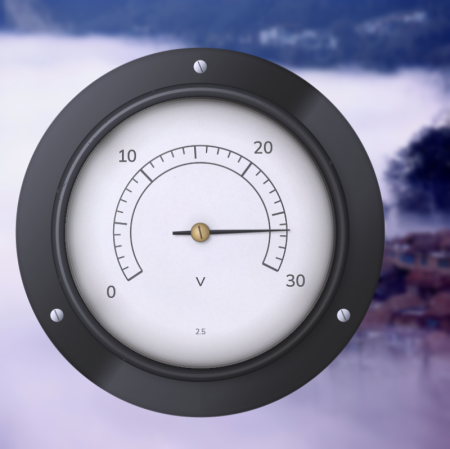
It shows 26.5 V
